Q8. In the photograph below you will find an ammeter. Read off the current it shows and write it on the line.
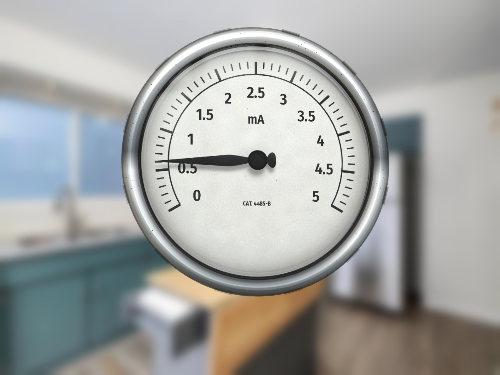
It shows 0.6 mA
